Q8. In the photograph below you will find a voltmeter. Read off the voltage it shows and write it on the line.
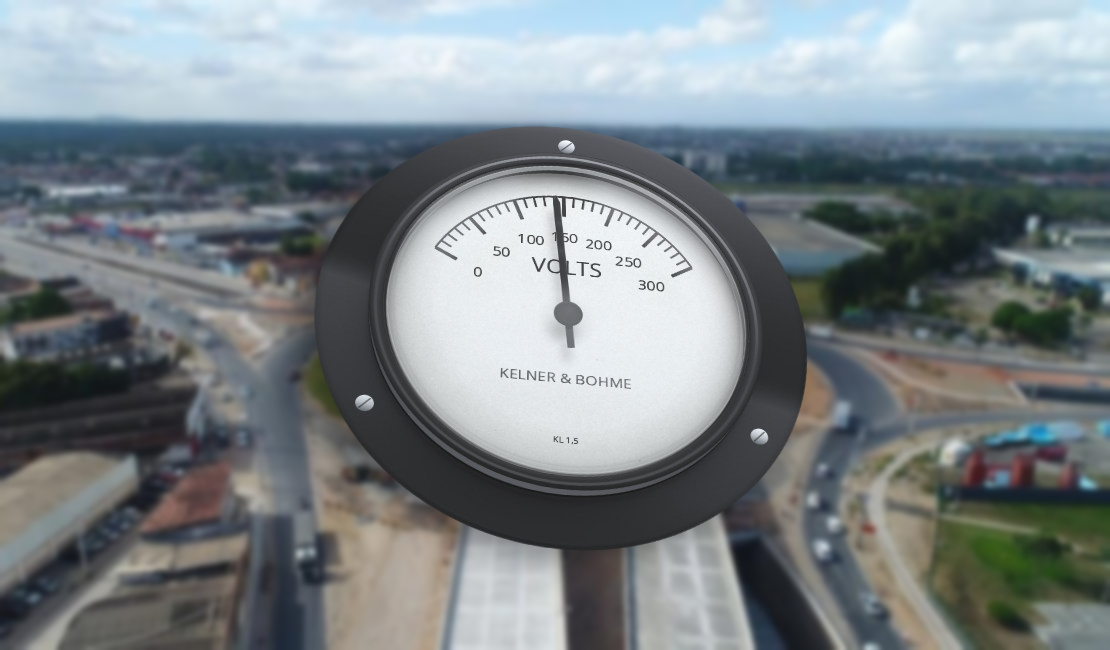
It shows 140 V
